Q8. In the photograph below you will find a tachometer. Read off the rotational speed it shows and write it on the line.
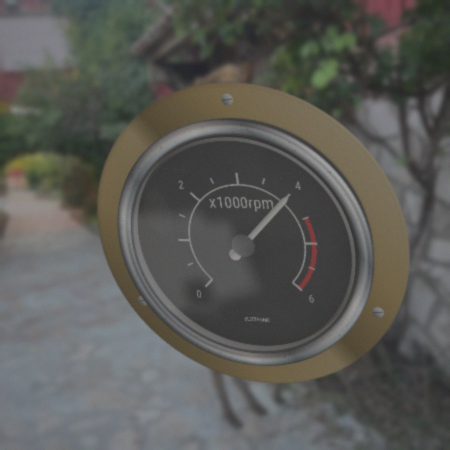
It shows 4000 rpm
